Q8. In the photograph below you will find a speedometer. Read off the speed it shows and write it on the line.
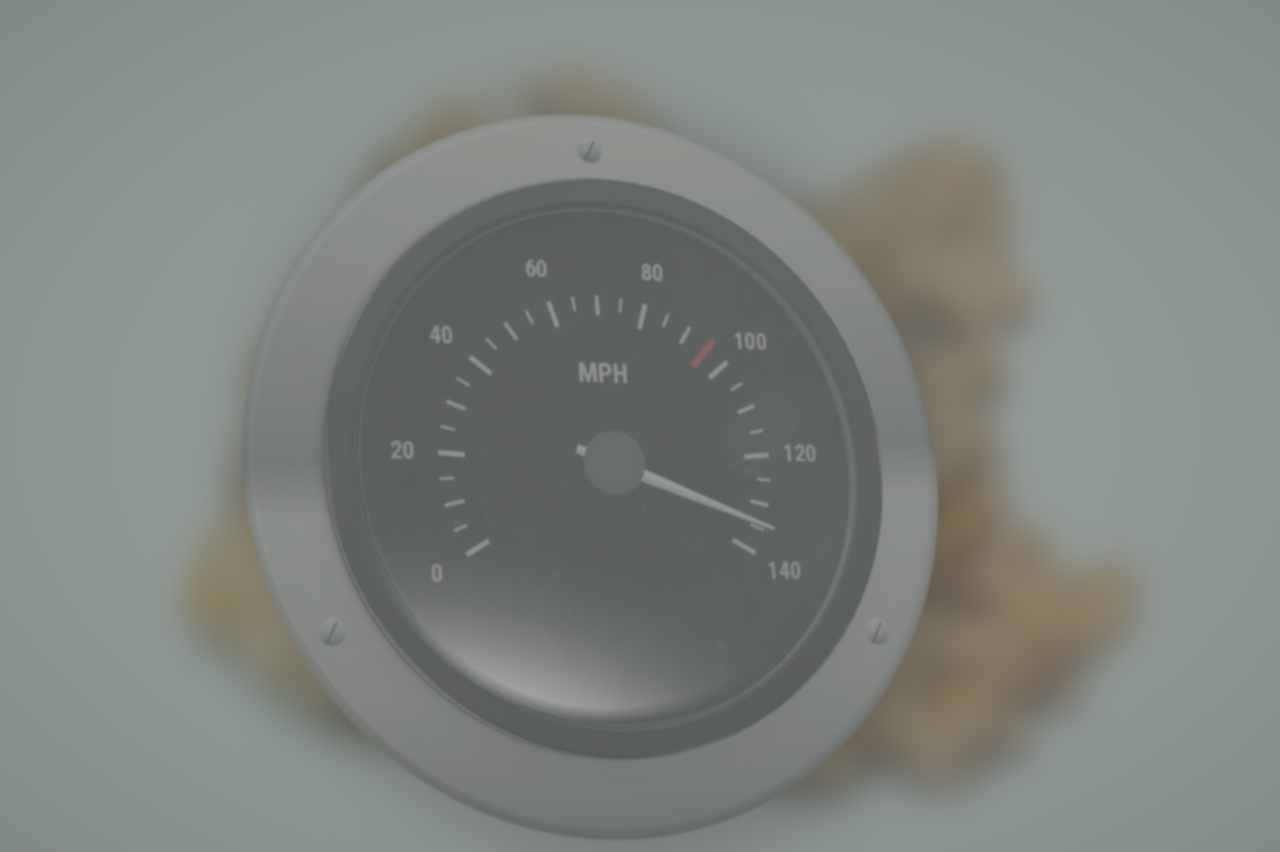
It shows 135 mph
